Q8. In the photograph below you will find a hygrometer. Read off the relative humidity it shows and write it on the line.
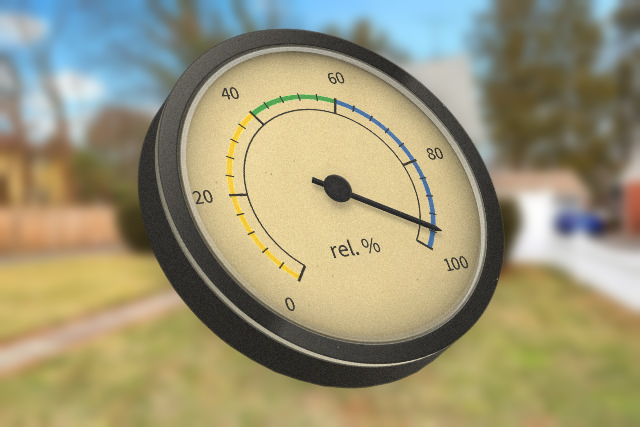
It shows 96 %
